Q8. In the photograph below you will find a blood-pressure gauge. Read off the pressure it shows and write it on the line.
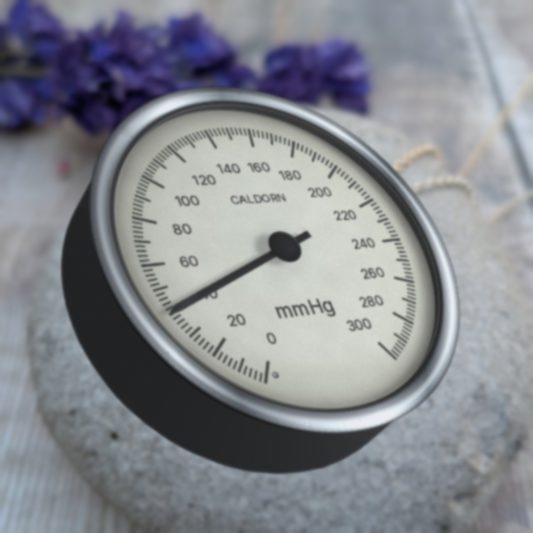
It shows 40 mmHg
